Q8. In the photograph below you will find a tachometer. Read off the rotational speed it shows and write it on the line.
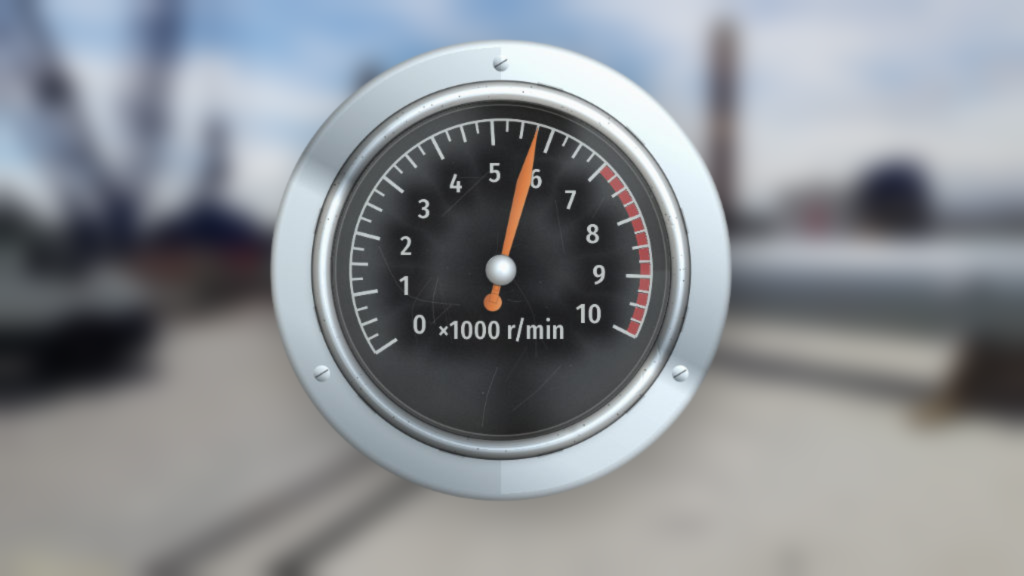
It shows 5750 rpm
